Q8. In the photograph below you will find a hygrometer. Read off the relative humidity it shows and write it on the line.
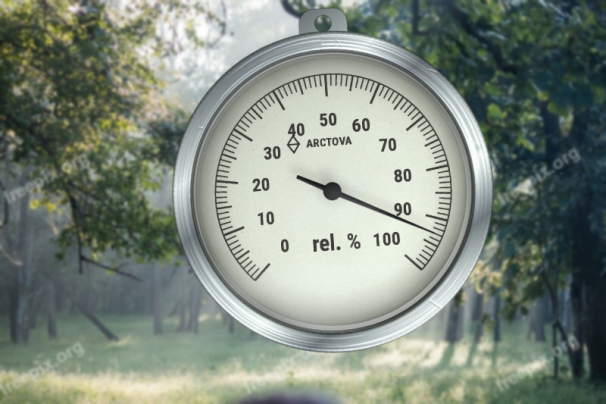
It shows 93 %
